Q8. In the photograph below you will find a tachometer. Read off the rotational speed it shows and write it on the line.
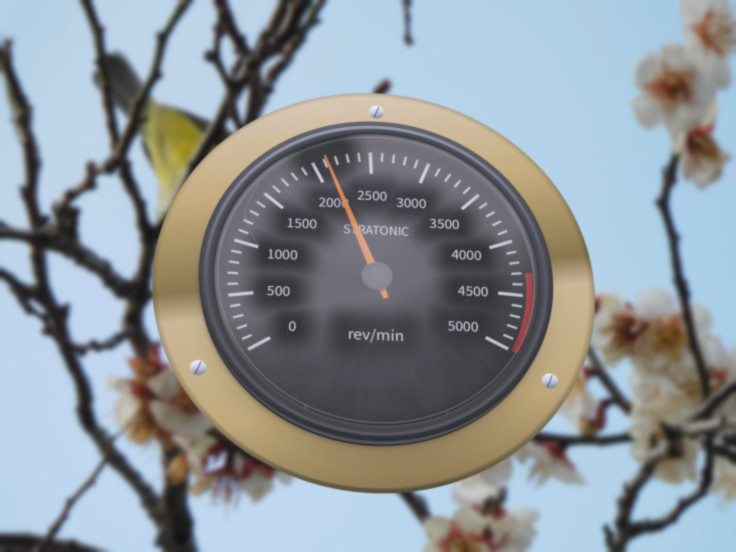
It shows 2100 rpm
